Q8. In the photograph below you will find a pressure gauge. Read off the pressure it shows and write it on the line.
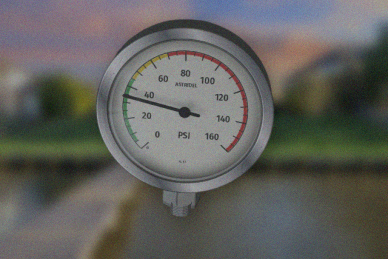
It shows 35 psi
